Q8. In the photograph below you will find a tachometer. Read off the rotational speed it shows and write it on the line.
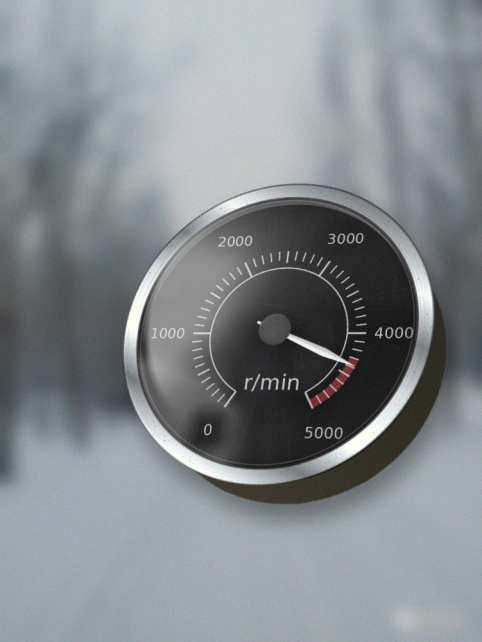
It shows 4400 rpm
